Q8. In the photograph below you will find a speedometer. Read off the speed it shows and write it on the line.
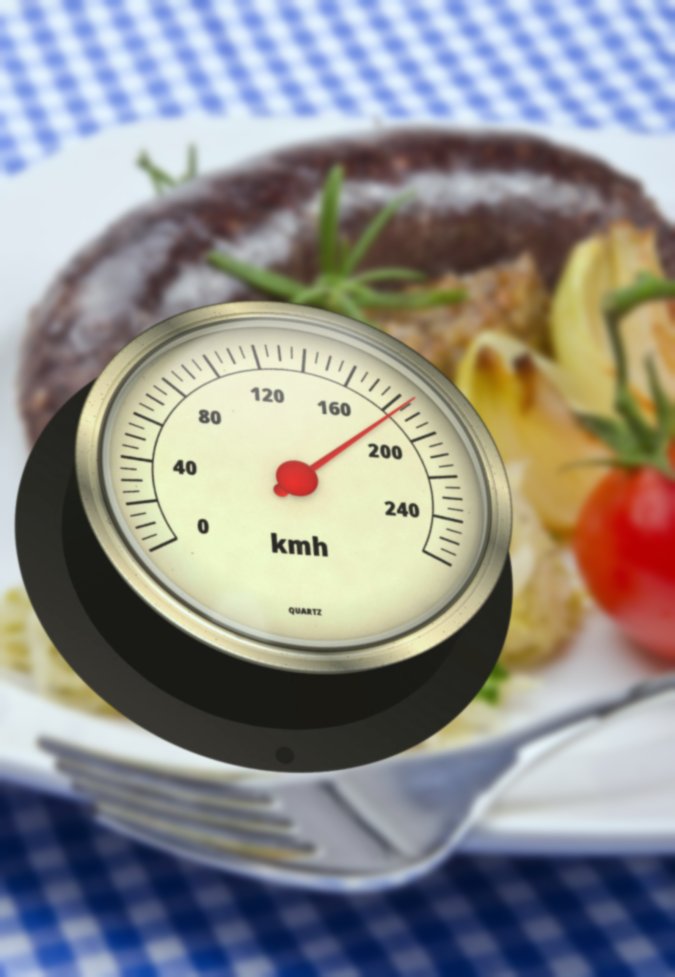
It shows 185 km/h
